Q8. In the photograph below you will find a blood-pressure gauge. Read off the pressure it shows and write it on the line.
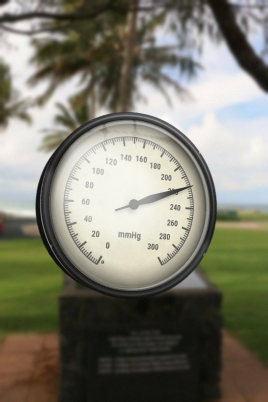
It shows 220 mmHg
